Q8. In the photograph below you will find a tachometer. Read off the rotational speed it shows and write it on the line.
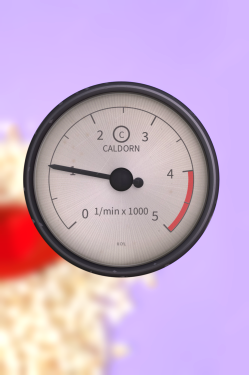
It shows 1000 rpm
